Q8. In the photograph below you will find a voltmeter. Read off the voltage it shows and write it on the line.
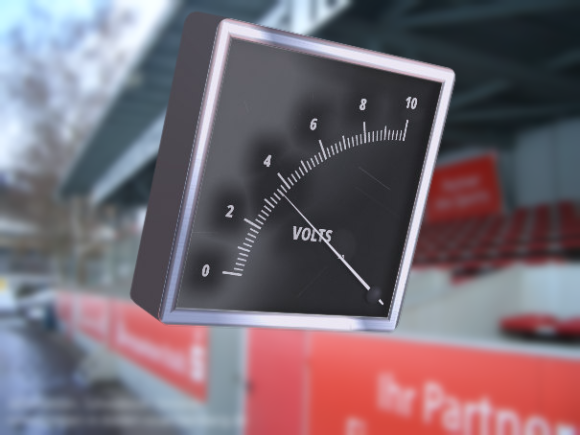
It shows 3.6 V
